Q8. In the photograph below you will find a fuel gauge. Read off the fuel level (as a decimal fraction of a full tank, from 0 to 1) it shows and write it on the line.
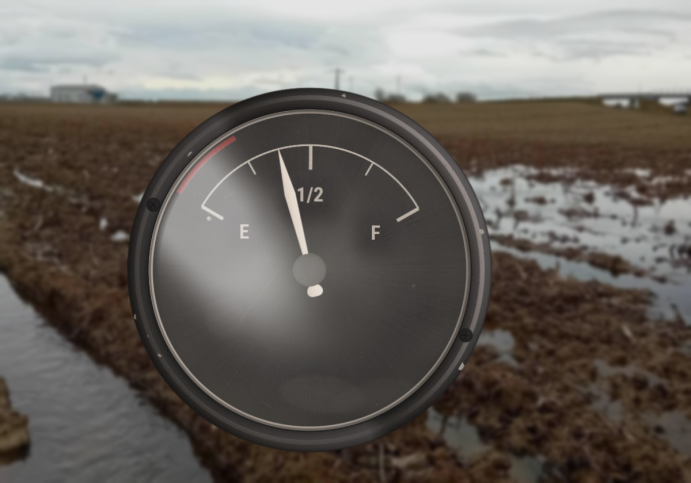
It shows 0.375
